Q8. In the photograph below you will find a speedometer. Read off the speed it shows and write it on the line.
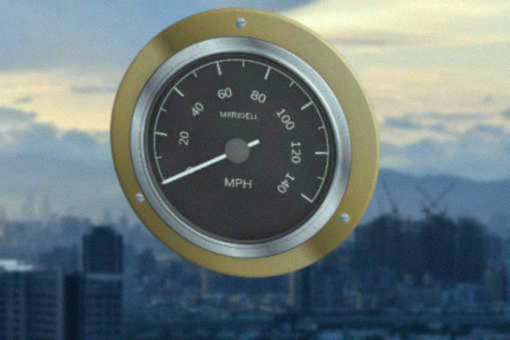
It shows 0 mph
